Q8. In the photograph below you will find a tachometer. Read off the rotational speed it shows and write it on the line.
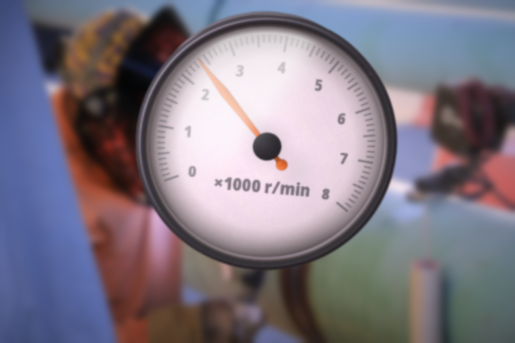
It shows 2400 rpm
